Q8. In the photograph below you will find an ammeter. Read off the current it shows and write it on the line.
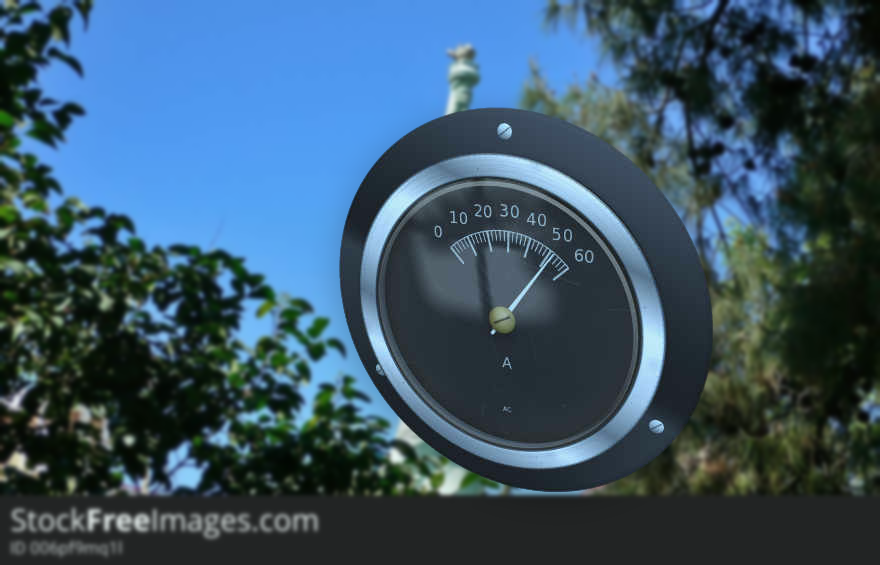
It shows 52 A
